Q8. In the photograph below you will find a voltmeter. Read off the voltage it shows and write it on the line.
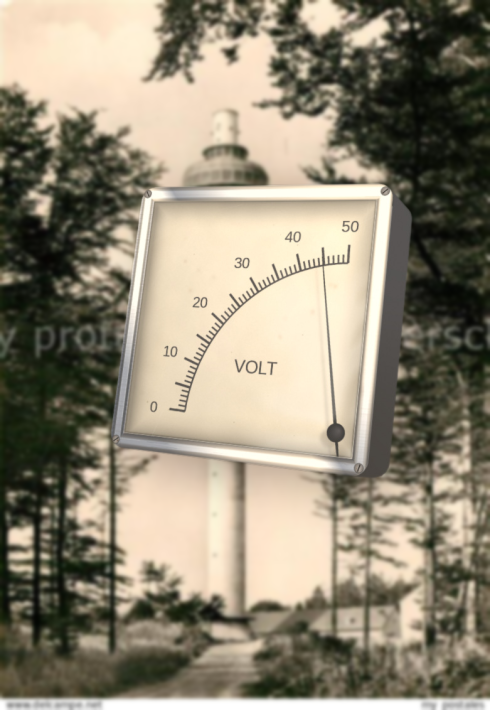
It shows 45 V
